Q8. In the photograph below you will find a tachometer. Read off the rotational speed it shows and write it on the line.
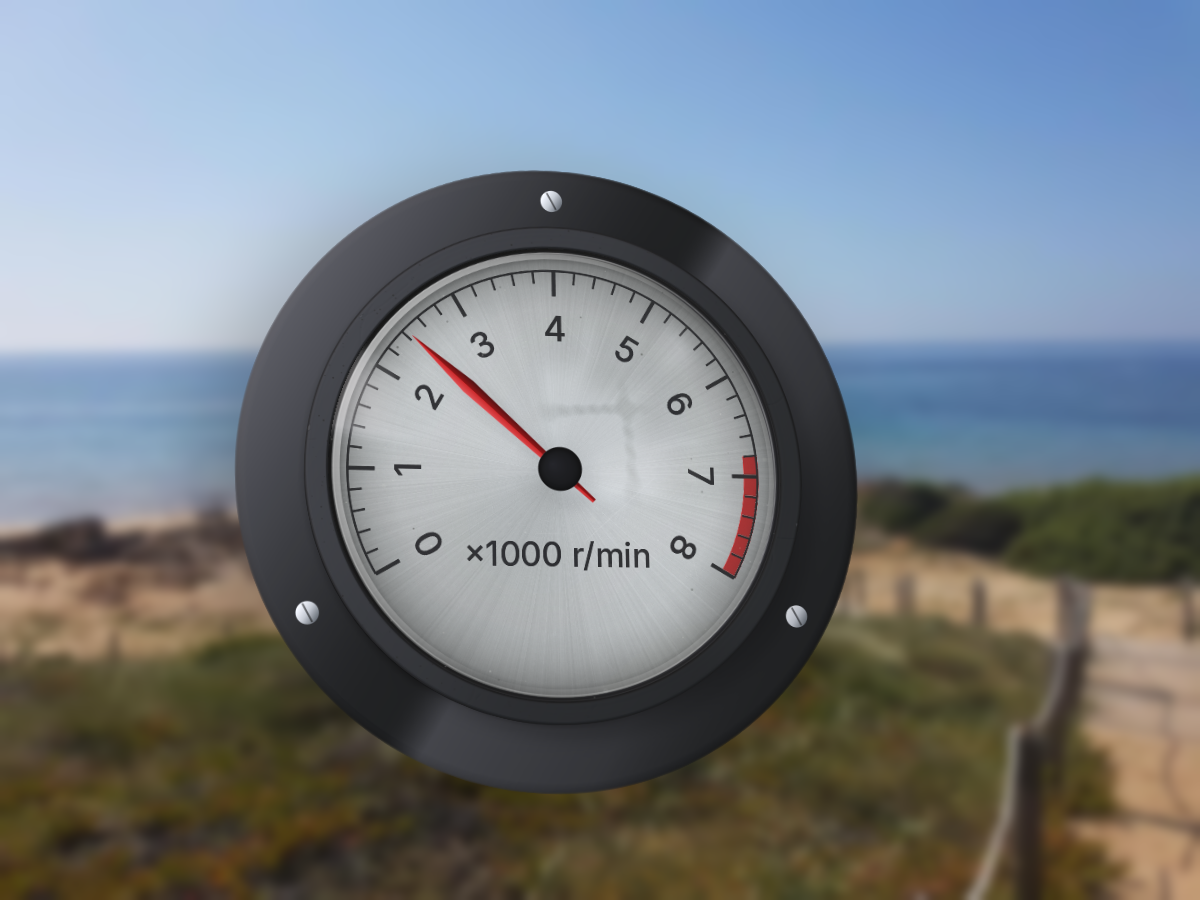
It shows 2400 rpm
